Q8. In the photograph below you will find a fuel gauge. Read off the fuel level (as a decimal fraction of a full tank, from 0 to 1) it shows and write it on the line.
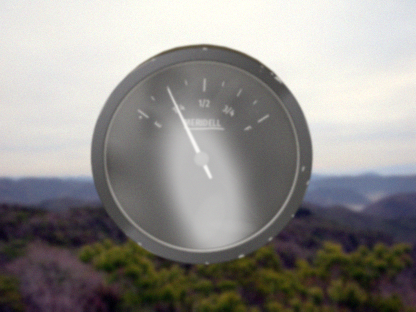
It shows 0.25
